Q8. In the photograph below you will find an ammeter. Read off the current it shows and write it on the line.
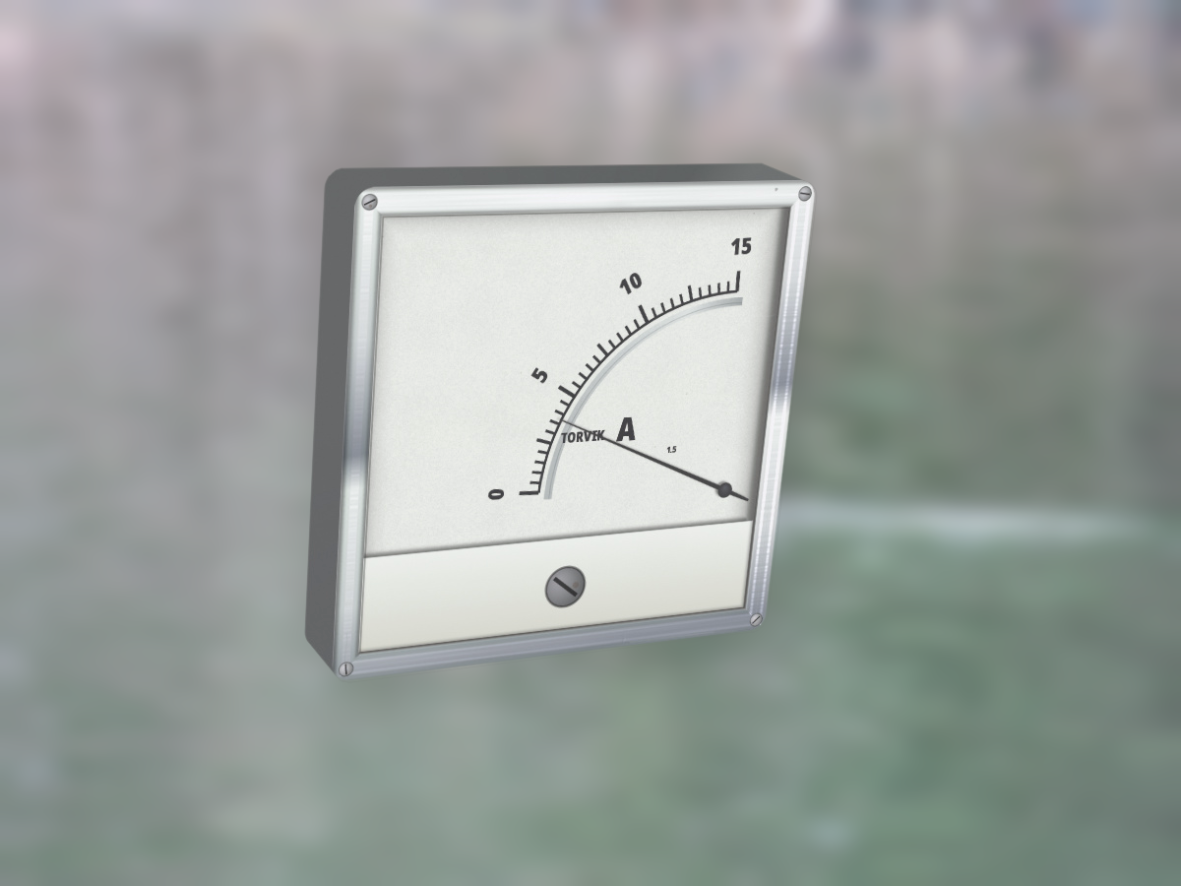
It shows 3.75 A
